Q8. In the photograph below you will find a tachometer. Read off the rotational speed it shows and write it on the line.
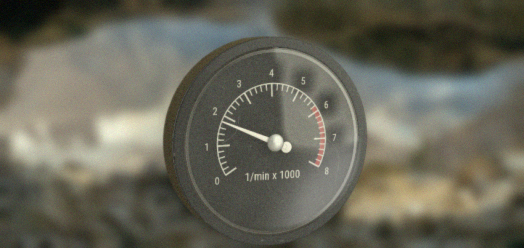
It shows 1800 rpm
